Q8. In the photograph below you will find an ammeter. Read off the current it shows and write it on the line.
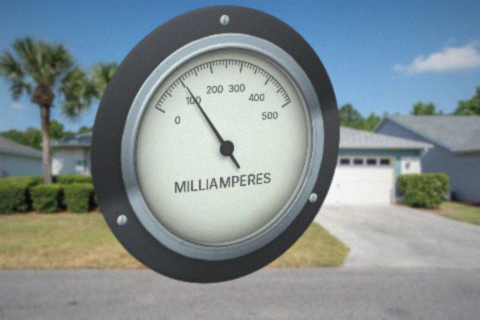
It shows 100 mA
